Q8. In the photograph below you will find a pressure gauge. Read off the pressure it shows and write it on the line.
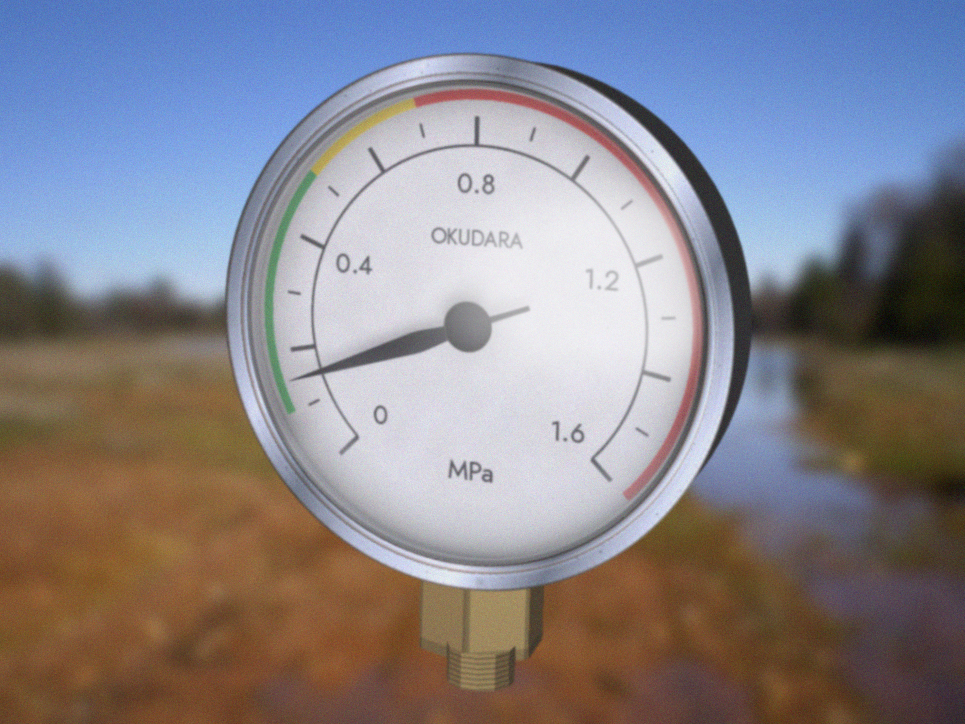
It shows 0.15 MPa
